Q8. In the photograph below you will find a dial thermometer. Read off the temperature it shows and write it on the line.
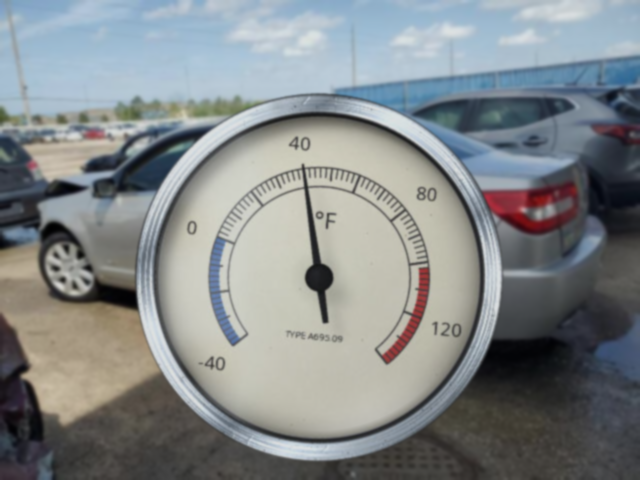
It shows 40 °F
